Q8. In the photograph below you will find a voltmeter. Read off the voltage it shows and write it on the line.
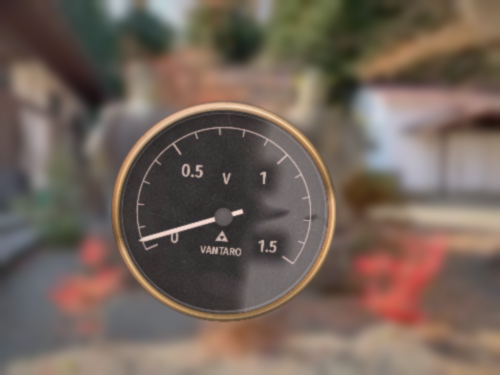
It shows 0.05 V
